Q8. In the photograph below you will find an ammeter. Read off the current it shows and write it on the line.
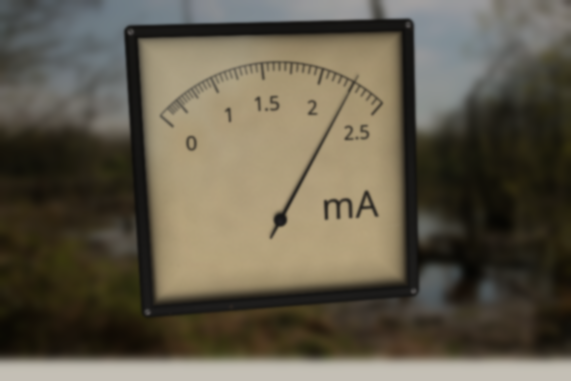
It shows 2.25 mA
